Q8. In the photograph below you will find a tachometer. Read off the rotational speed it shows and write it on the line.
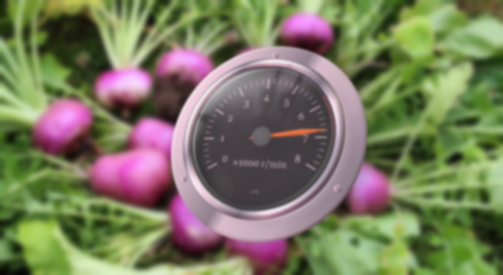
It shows 6800 rpm
